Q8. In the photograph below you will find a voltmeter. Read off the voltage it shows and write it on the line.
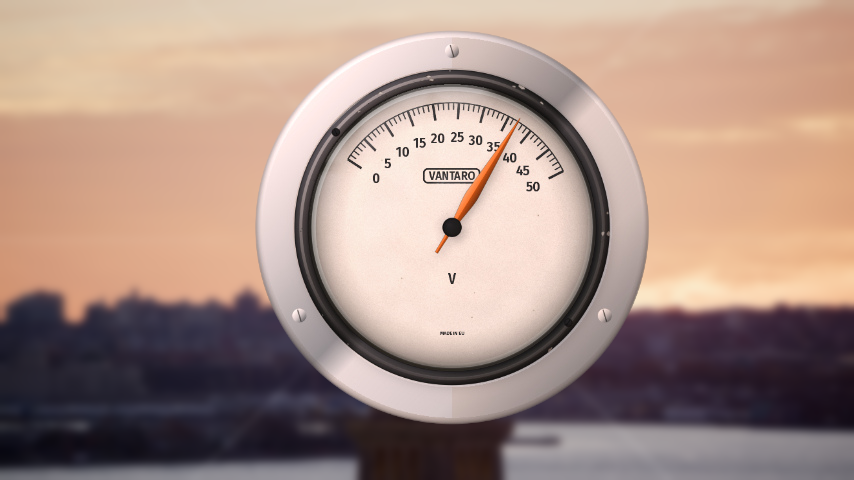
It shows 37 V
